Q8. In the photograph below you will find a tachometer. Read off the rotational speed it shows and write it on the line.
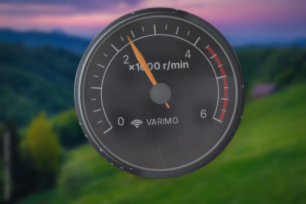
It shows 2375 rpm
